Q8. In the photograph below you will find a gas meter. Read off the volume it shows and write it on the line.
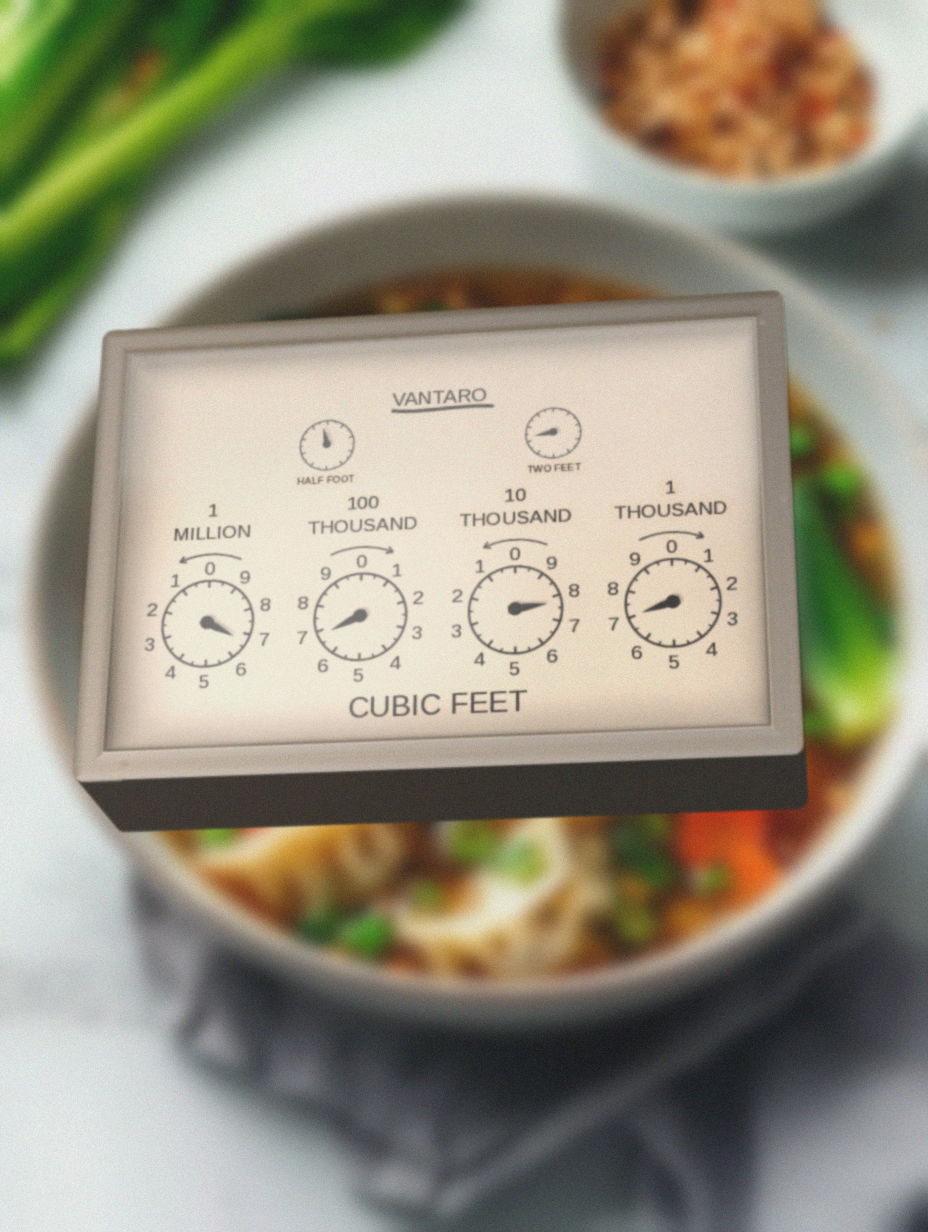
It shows 667700 ft³
